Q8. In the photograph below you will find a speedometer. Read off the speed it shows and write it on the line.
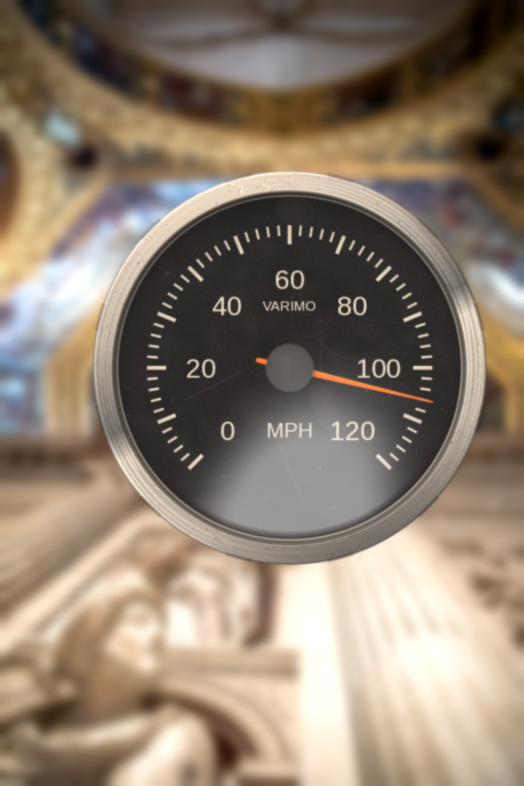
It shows 106 mph
